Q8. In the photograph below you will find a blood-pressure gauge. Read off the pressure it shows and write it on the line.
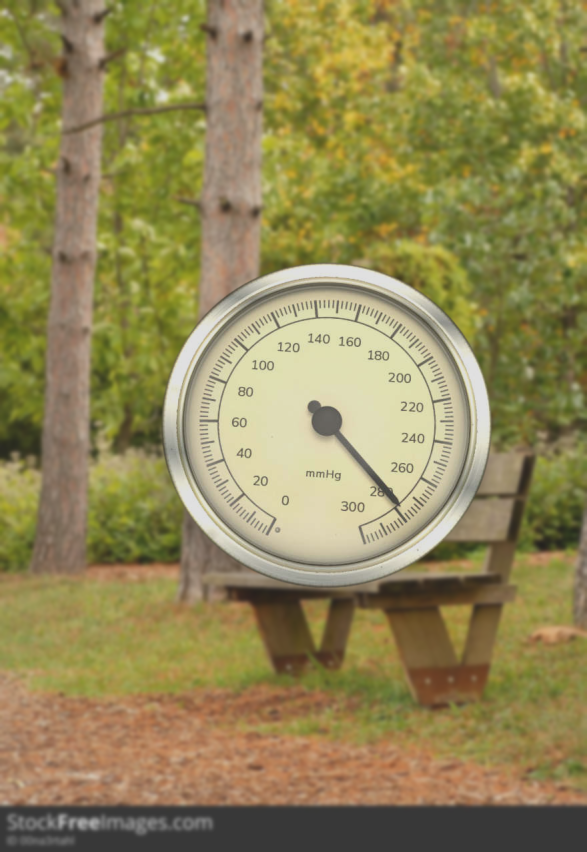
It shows 278 mmHg
